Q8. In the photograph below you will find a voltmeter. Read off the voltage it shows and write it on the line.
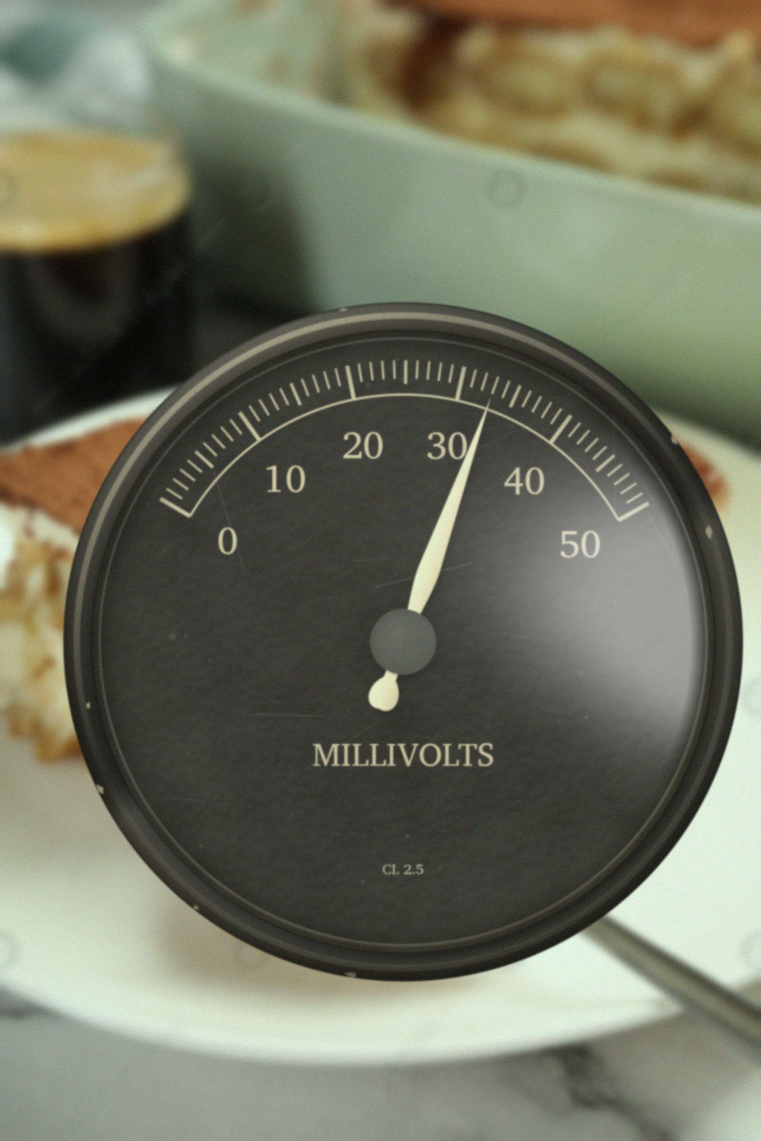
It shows 33 mV
